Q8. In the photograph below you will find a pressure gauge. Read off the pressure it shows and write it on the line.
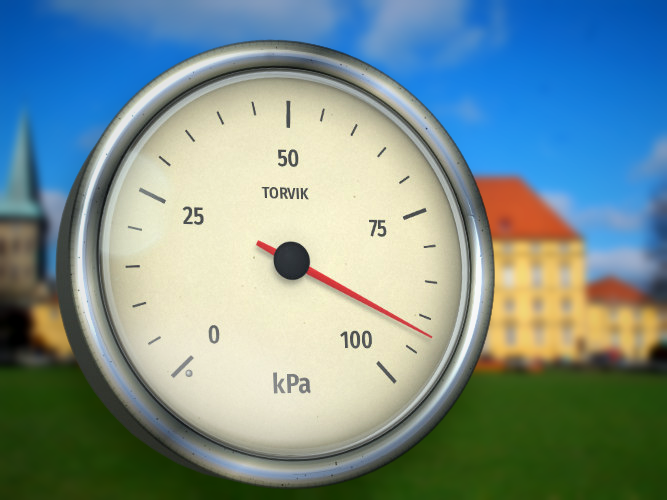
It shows 92.5 kPa
